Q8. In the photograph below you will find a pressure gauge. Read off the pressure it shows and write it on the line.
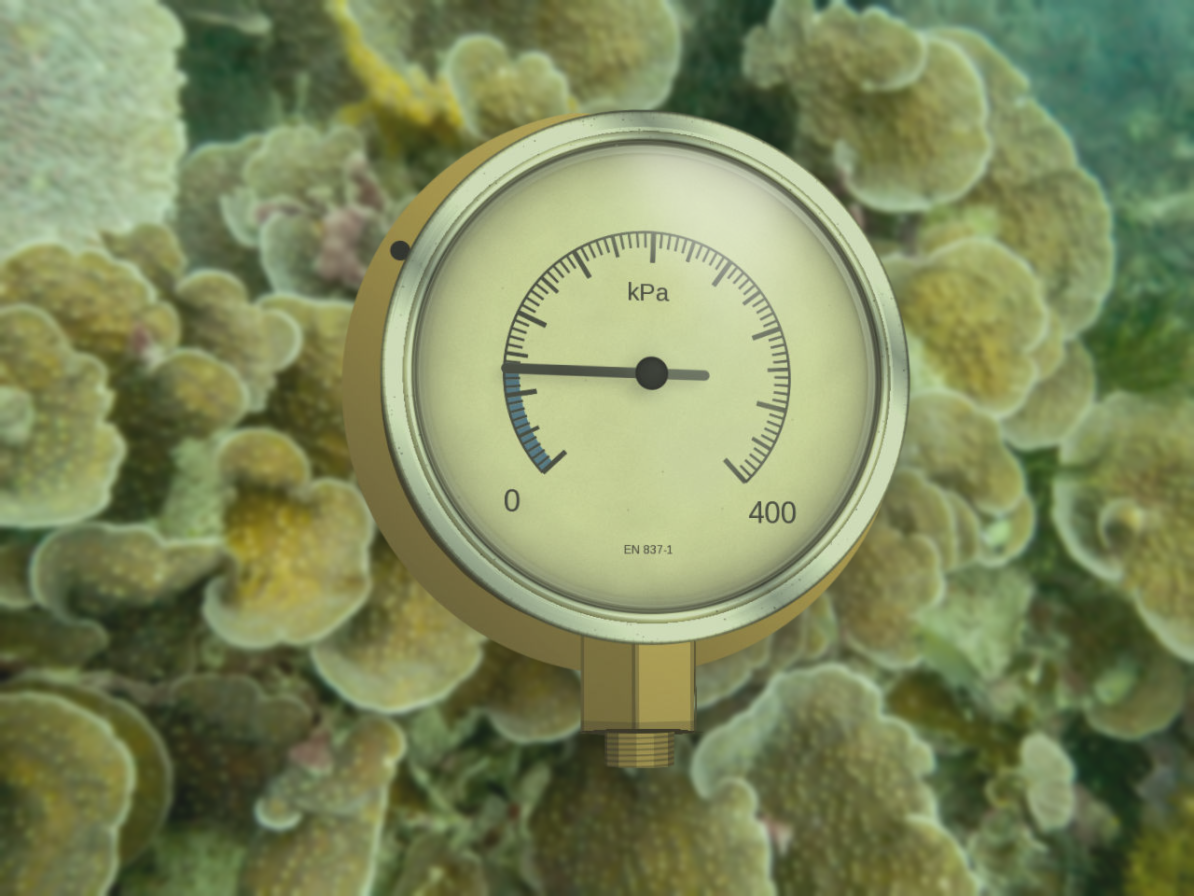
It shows 65 kPa
